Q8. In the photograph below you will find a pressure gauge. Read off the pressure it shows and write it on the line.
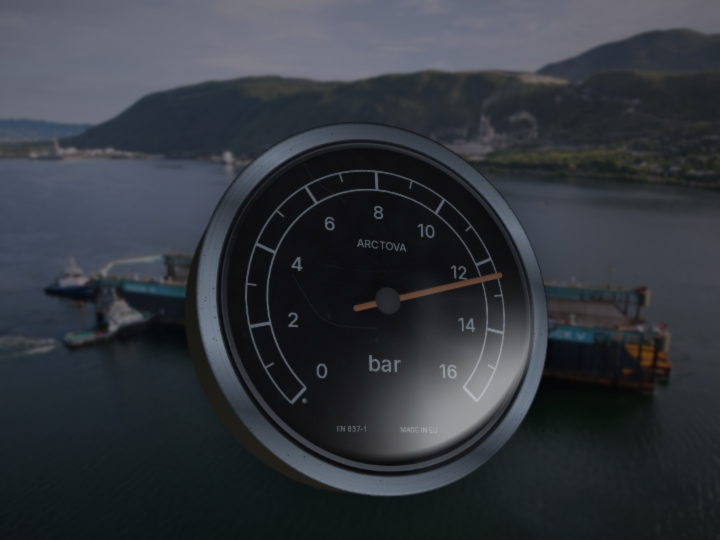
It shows 12.5 bar
